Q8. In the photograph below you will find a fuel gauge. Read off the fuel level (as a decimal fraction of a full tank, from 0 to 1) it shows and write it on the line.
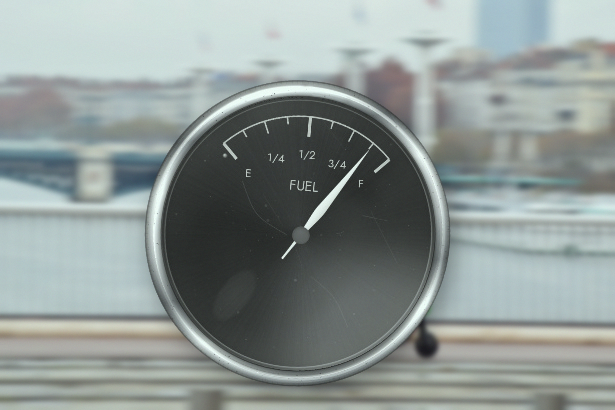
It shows 0.875
